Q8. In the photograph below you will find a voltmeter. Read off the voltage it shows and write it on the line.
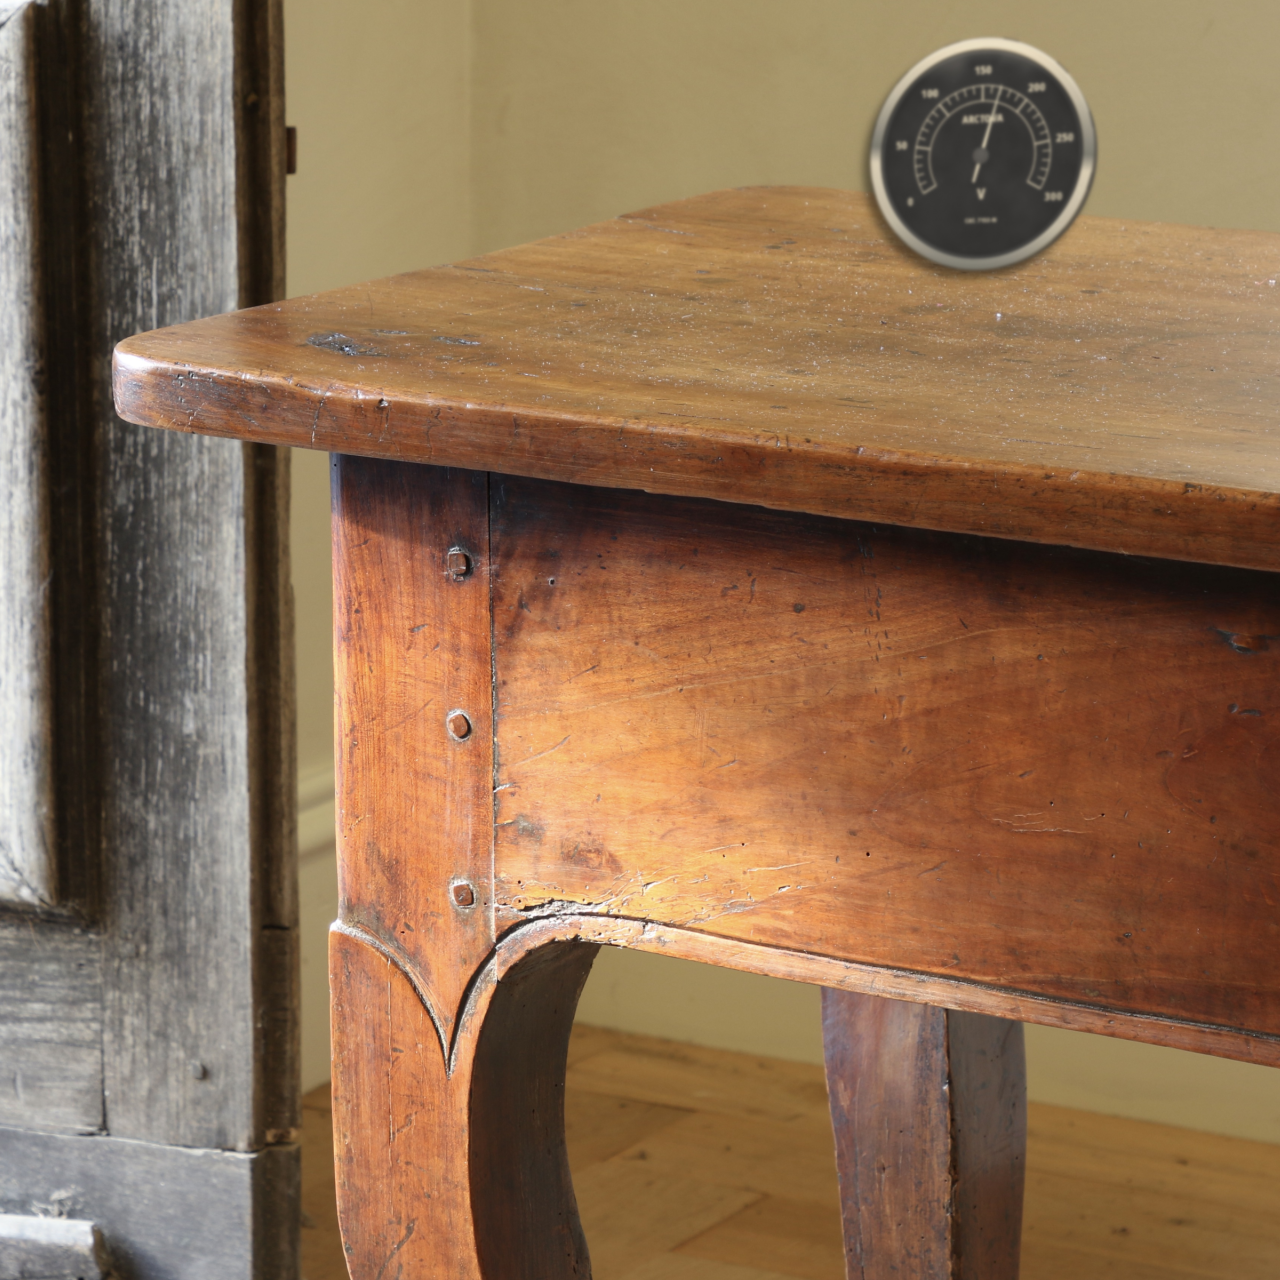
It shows 170 V
